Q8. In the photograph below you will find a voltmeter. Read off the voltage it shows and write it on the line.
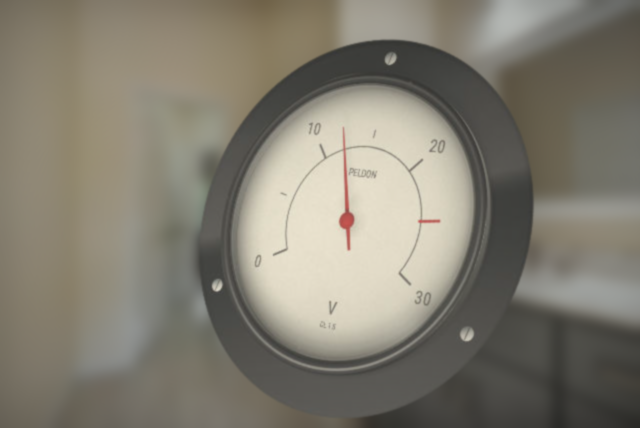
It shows 12.5 V
